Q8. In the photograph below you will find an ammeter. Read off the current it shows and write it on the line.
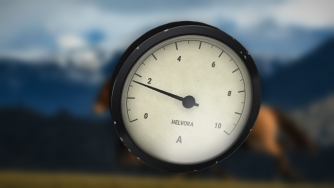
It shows 1.75 A
